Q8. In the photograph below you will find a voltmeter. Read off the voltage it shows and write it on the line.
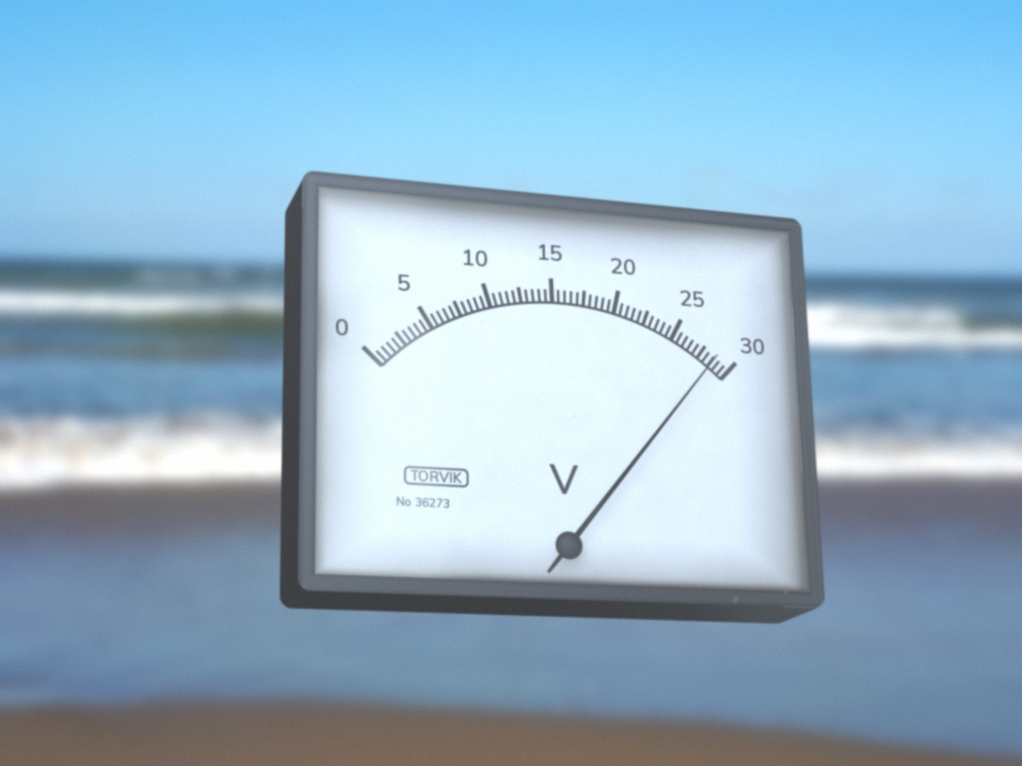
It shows 28.5 V
